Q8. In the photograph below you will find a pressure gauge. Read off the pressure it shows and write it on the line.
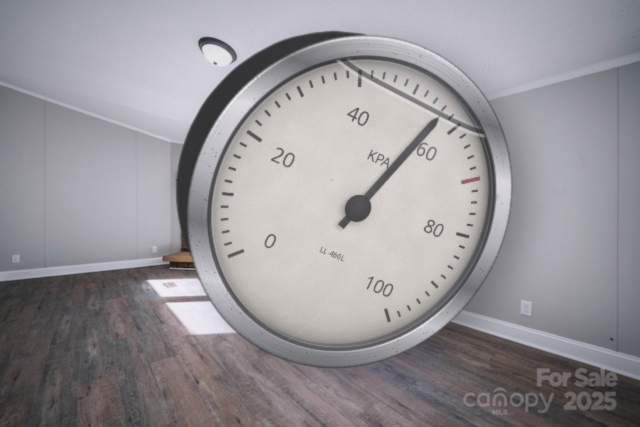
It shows 56 kPa
